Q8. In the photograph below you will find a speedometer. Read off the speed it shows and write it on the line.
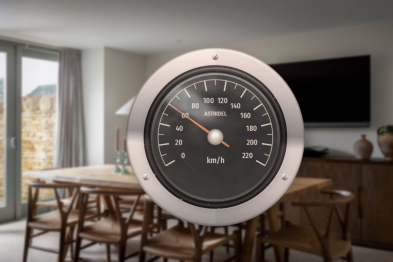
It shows 60 km/h
